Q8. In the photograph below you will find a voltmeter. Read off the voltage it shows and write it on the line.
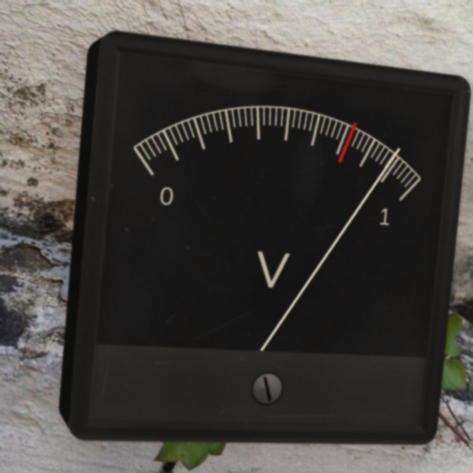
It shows 0.88 V
